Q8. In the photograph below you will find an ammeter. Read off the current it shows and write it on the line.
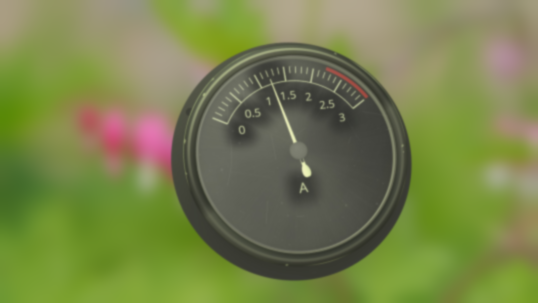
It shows 1.2 A
